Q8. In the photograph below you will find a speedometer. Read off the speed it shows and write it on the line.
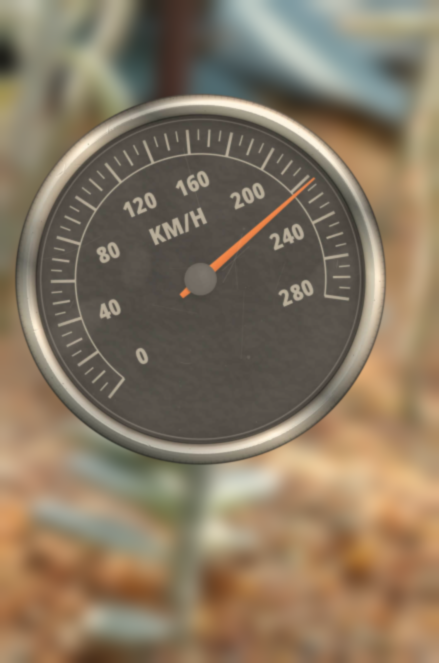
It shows 222.5 km/h
